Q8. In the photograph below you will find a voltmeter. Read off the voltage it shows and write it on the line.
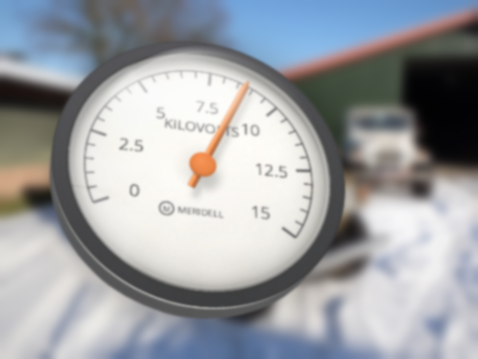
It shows 8.75 kV
